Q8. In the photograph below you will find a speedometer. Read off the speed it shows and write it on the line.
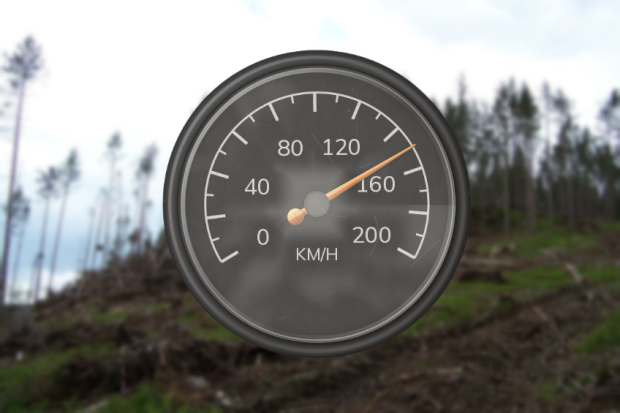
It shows 150 km/h
